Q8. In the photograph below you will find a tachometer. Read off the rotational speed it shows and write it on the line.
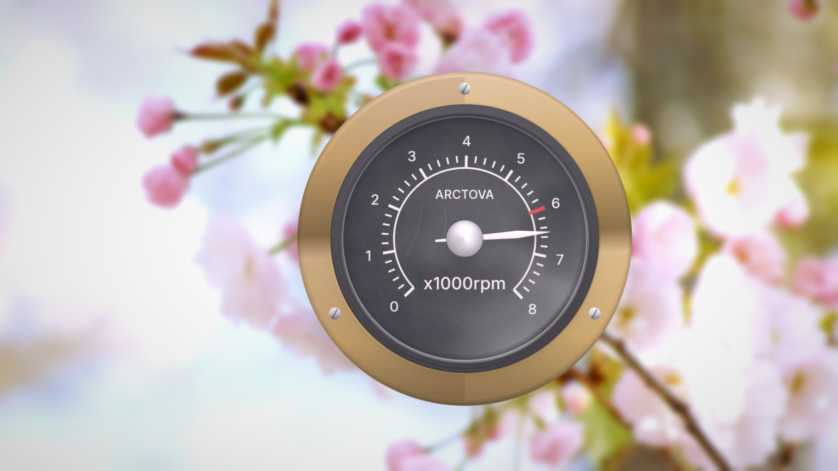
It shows 6500 rpm
